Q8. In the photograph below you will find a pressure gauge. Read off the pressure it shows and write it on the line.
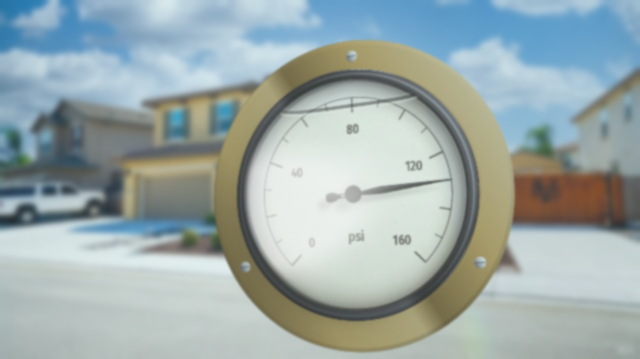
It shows 130 psi
